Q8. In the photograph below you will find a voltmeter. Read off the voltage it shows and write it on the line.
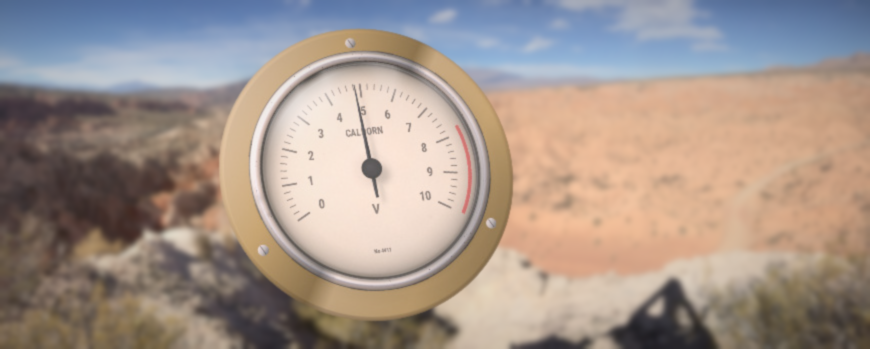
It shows 4.8 V
